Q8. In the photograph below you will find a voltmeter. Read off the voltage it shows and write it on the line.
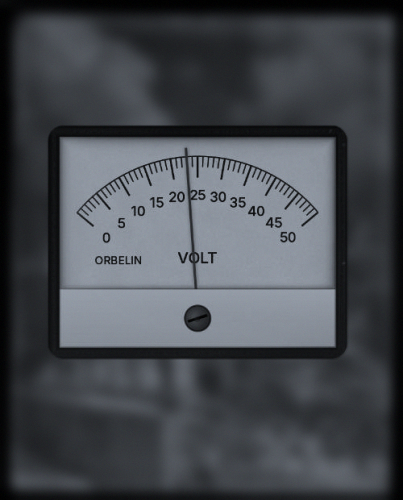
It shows 23 V
